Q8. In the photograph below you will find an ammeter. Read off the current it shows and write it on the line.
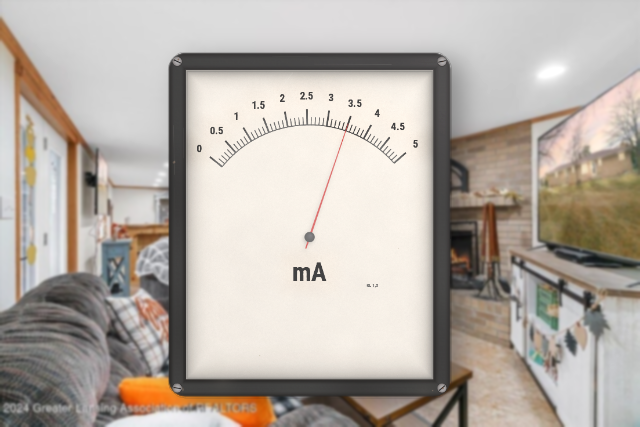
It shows 3.5 mA
